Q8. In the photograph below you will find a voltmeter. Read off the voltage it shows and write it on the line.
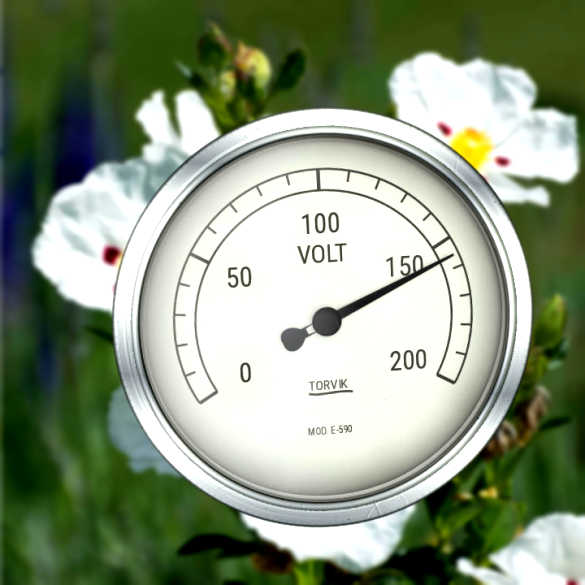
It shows 155 V
